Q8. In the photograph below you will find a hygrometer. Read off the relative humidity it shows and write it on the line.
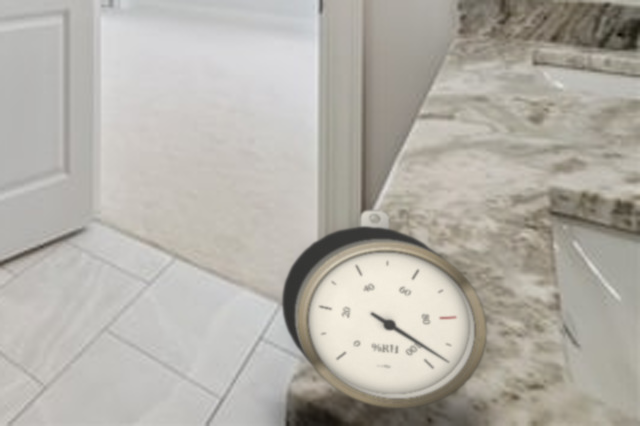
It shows 95 %
